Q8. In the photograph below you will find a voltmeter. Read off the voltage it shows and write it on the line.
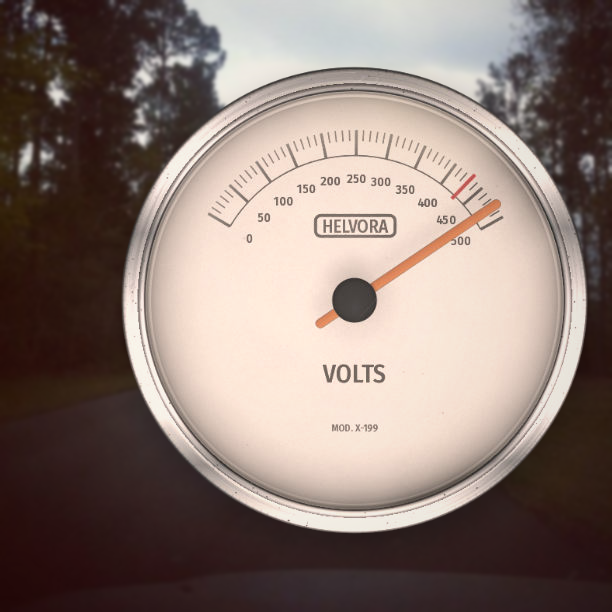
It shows 480 V
